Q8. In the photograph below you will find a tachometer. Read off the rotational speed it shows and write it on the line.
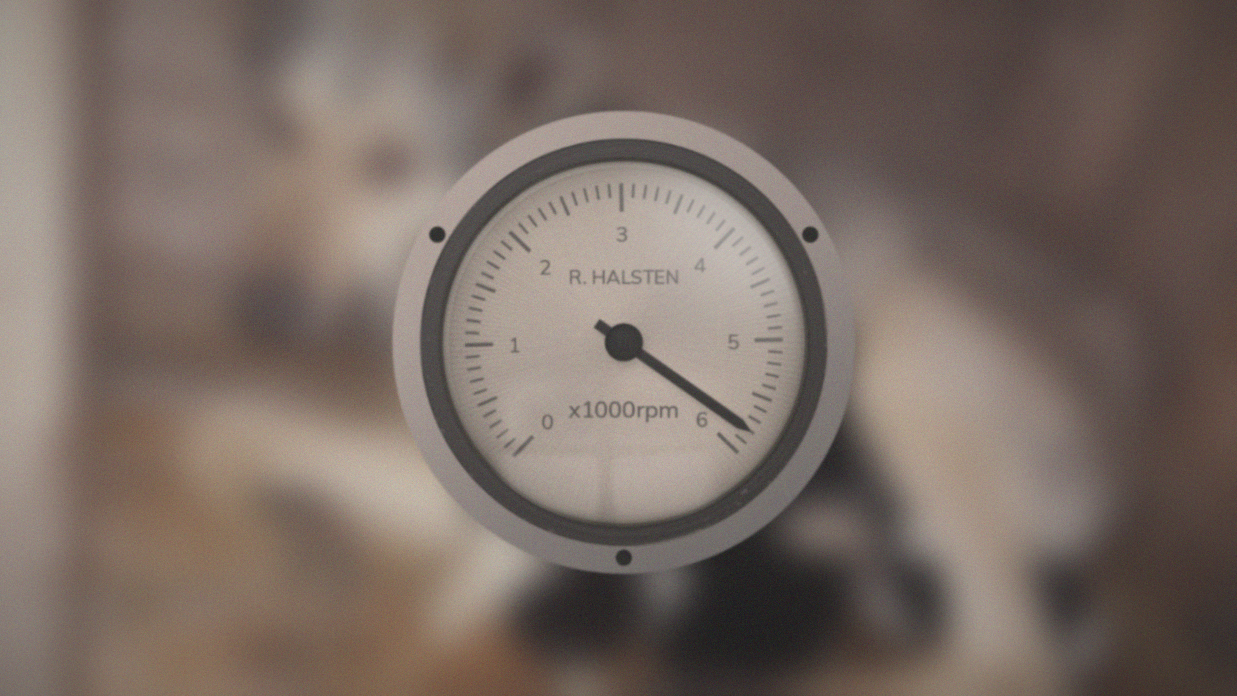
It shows 5800 rpm
